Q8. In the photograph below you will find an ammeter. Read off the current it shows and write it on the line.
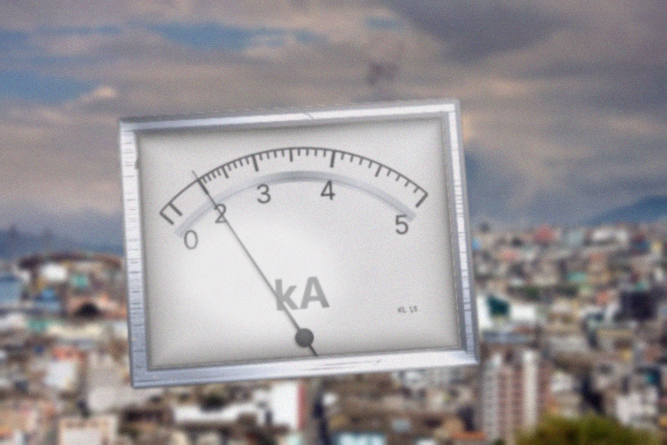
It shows 2 kA
